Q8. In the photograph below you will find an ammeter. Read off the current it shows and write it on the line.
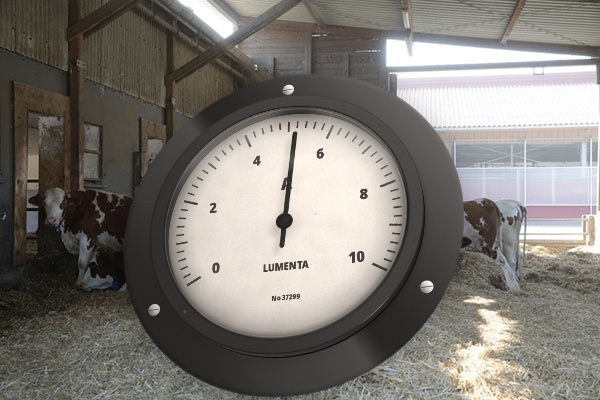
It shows 5.2 A
